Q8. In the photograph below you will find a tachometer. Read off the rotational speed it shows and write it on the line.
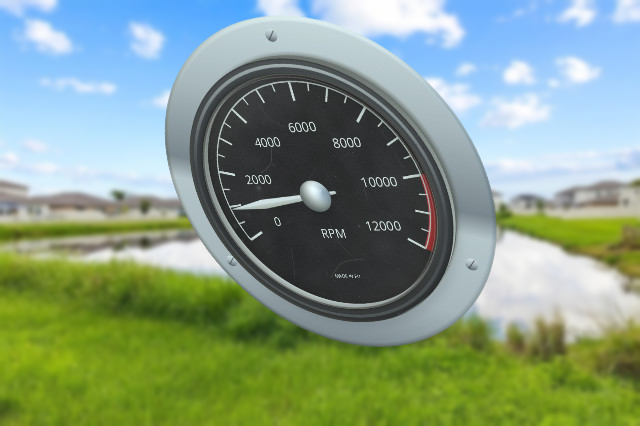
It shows 1000 rpm
